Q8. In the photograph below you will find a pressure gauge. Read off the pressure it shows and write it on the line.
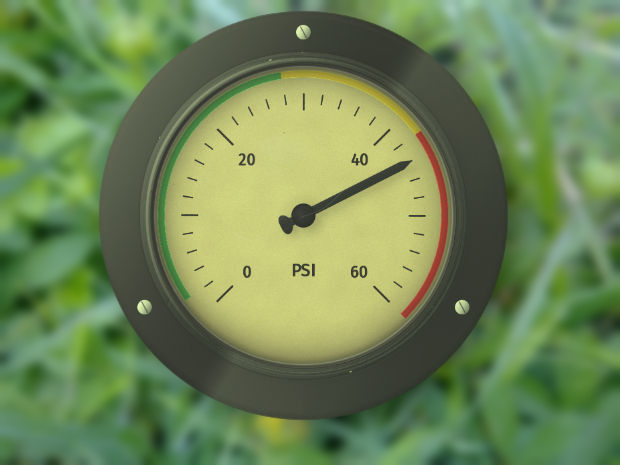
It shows 44 psi
